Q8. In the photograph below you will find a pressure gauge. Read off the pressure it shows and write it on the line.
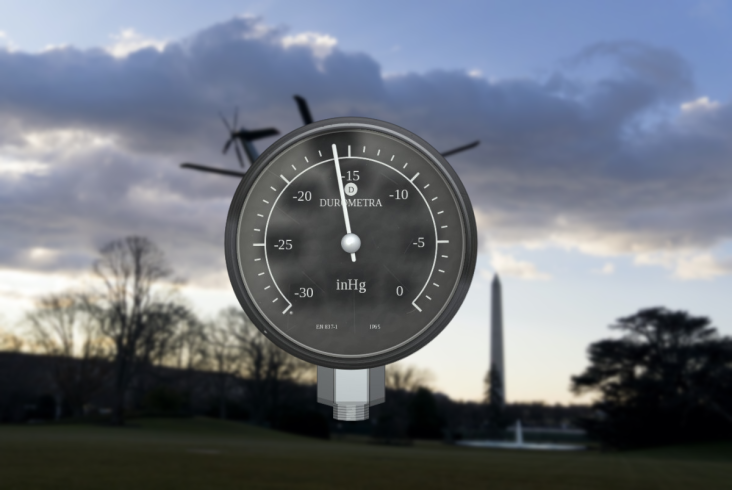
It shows -16 inHg
